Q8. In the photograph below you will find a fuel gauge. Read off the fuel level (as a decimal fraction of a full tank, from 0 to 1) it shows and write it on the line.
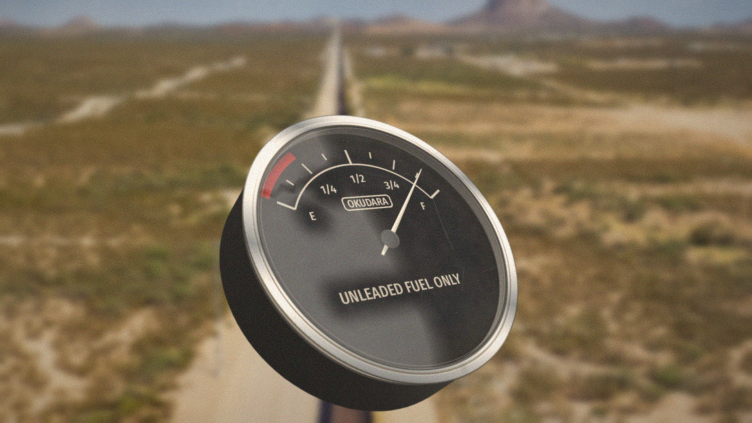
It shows 0.875
